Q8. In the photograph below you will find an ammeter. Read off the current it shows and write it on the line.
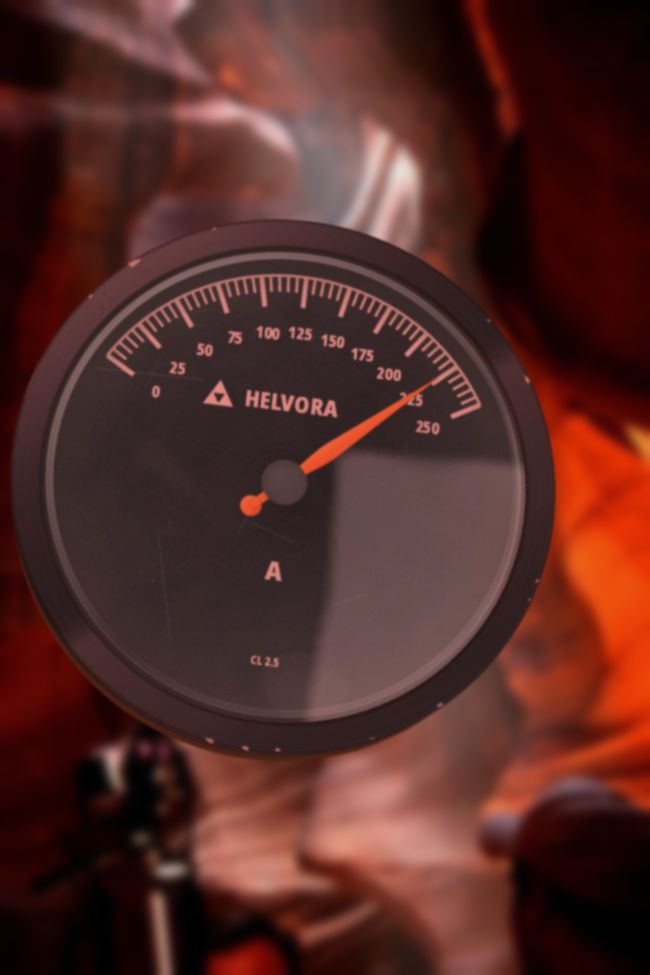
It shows 225 A
